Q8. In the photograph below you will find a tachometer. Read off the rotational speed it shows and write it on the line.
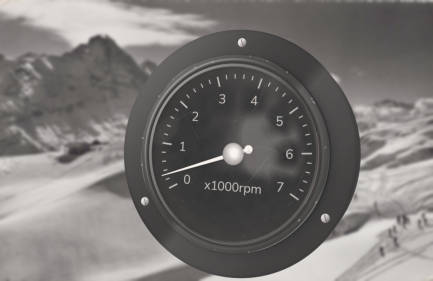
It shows 300 rpm
